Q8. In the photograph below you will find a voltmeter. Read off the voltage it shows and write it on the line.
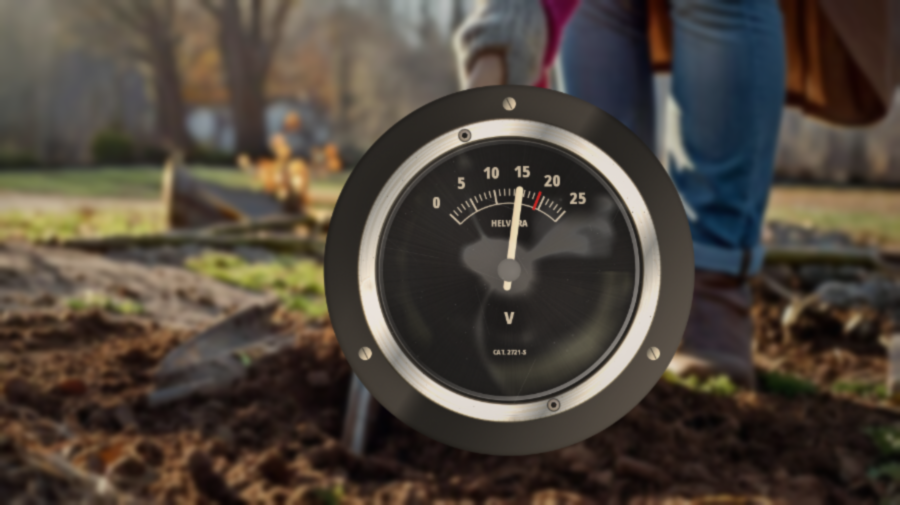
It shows 15 V
